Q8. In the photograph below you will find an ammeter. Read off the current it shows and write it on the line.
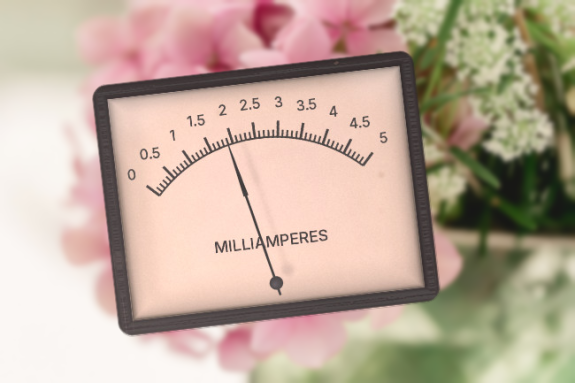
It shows 1.9 mA
